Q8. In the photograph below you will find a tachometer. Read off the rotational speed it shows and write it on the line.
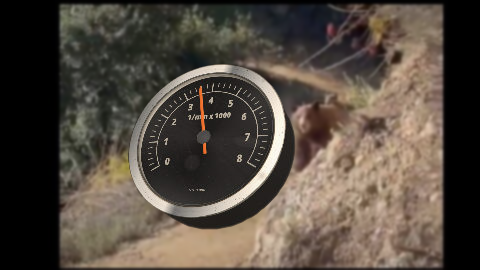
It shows 3600 rpm
